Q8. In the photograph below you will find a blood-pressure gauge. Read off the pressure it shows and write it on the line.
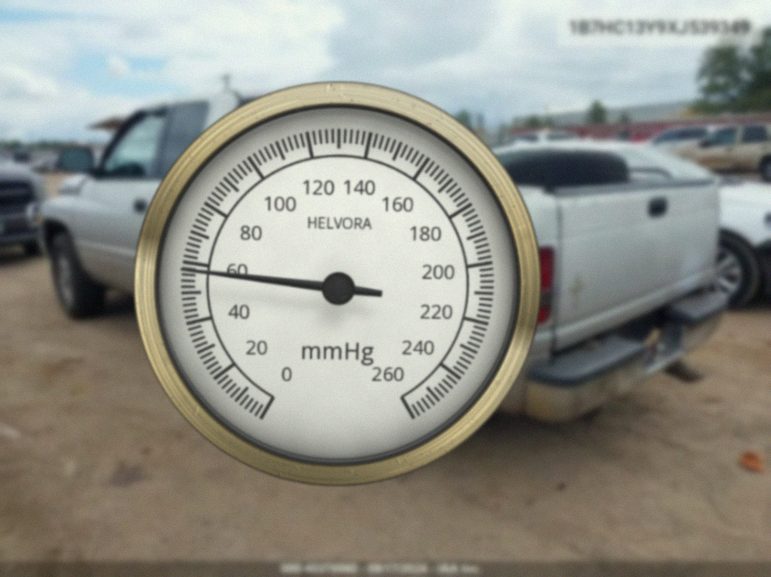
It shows 58 mmHg
